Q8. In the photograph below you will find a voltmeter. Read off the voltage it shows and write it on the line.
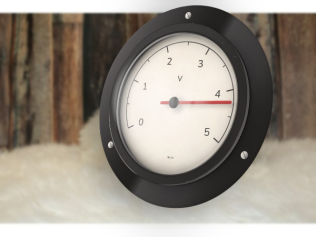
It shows 4.25 V
